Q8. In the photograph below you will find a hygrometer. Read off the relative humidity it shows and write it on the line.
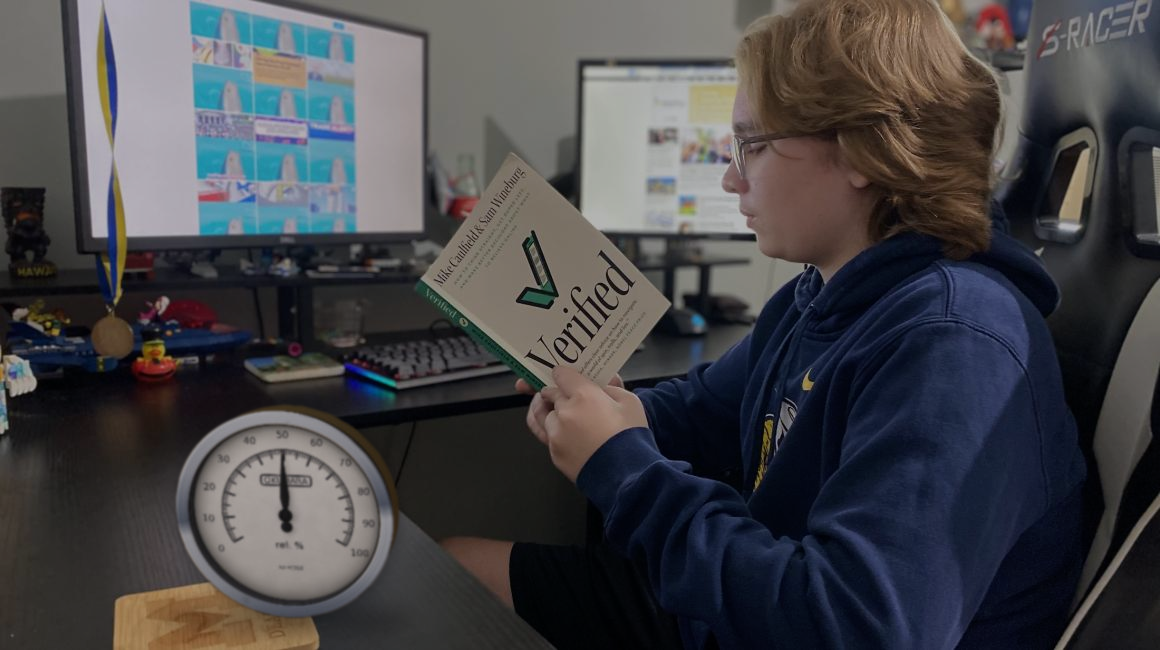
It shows 50 %
